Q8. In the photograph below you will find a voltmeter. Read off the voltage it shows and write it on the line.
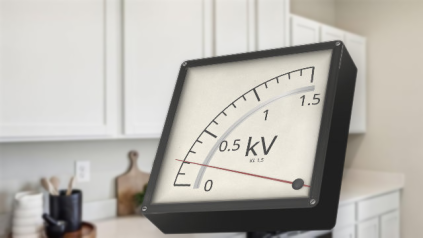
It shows 0.2 kV
